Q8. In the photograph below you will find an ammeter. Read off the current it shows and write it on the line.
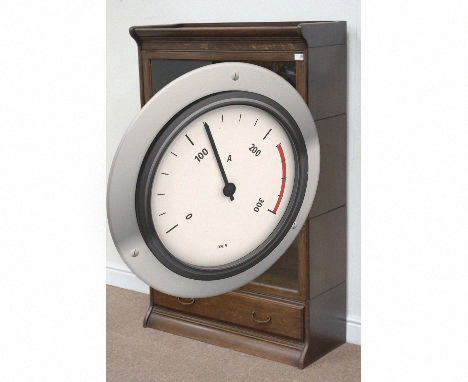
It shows 120 A
